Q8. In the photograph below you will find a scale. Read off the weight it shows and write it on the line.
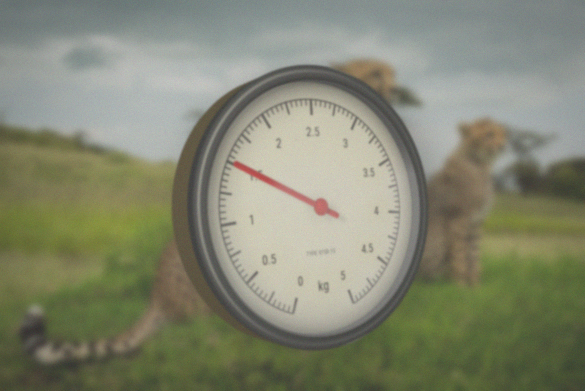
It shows 1.5 kg
